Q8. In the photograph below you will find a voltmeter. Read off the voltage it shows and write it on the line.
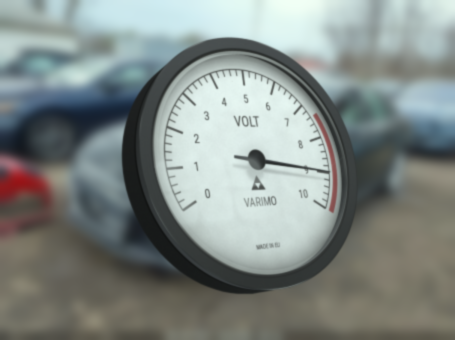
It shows 9 V
